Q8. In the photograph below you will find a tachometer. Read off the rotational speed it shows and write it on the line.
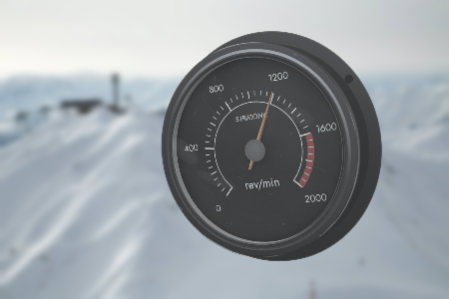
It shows 1200 rpm
